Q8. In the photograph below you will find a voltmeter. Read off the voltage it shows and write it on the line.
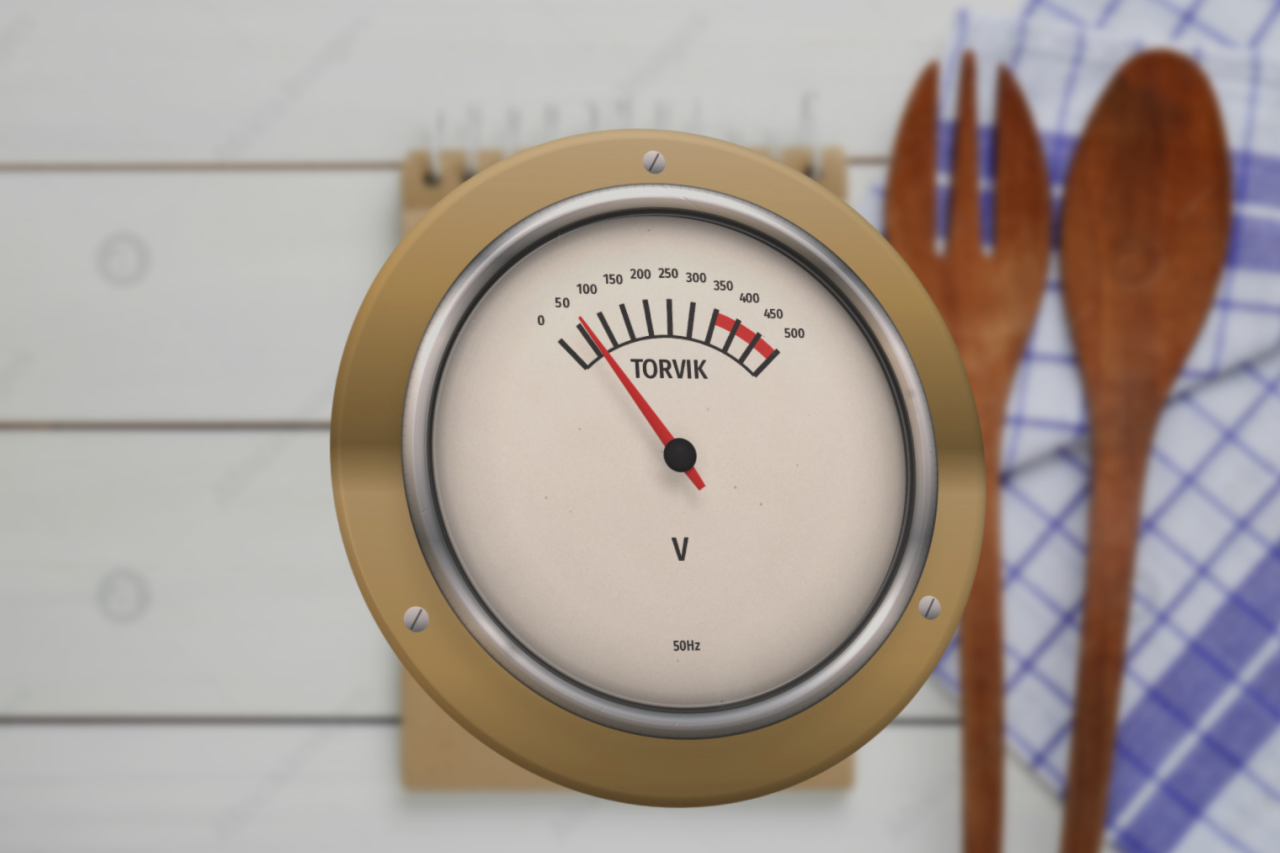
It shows 50 V
